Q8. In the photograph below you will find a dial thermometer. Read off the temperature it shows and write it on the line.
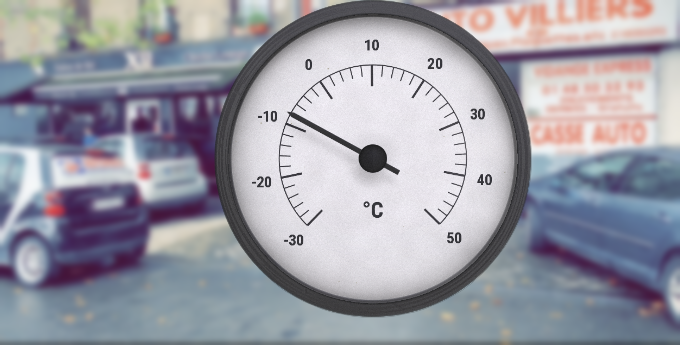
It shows -8 °C
